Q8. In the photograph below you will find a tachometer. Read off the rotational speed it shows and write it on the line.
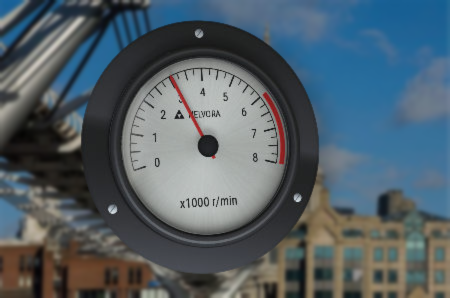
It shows 3000 rpm
